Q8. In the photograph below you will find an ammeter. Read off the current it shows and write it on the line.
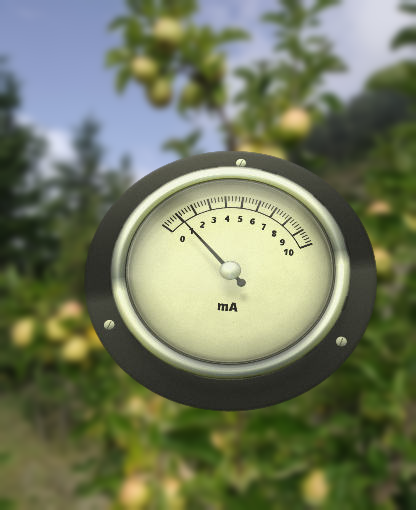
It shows 1 mA
